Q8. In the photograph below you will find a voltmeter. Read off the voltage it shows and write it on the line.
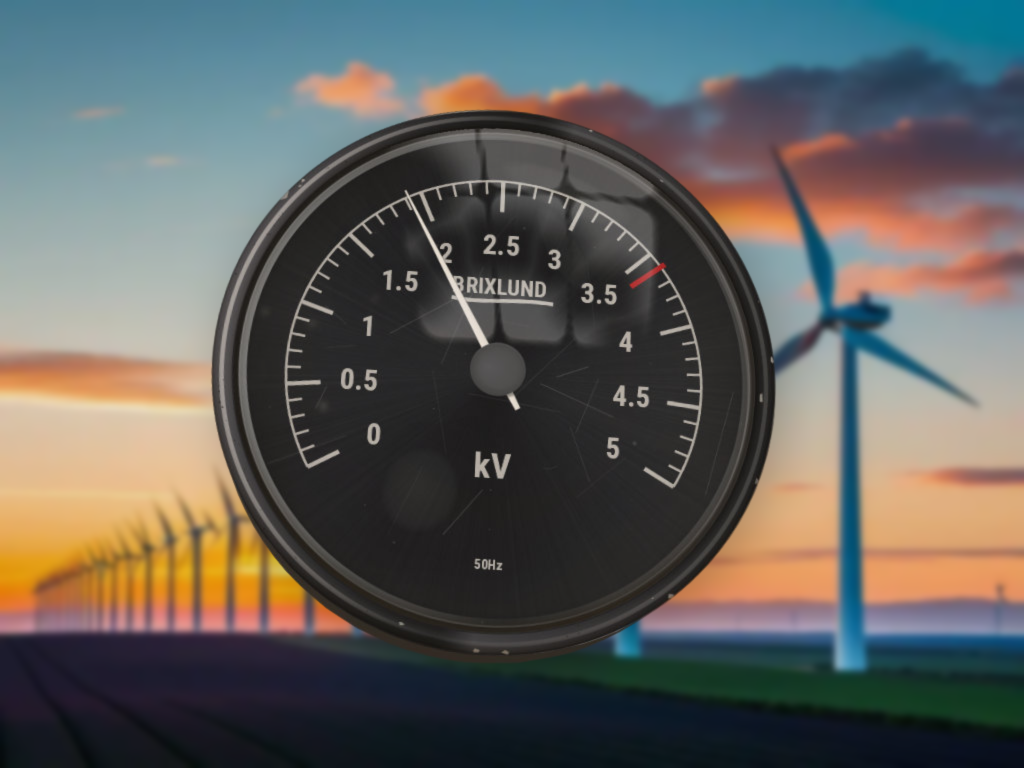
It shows 1.9 kV
